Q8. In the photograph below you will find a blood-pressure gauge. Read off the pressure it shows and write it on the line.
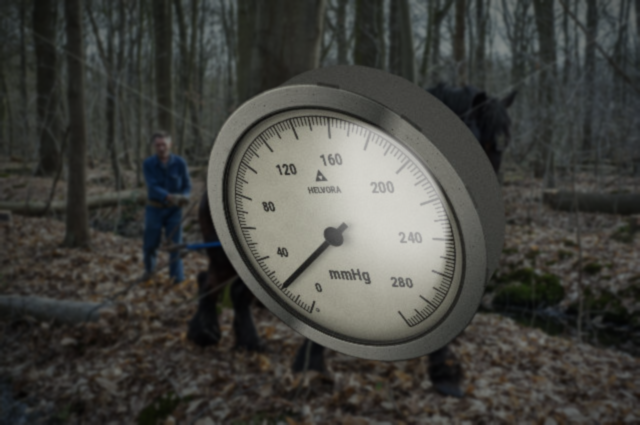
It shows 20 mmHg
